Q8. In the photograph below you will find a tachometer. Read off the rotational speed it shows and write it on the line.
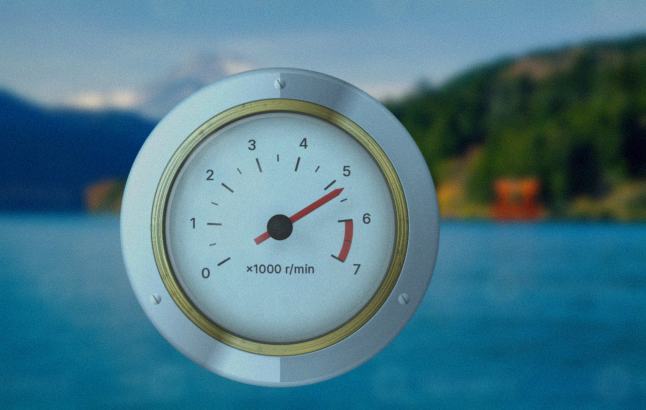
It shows 5250 rpm
